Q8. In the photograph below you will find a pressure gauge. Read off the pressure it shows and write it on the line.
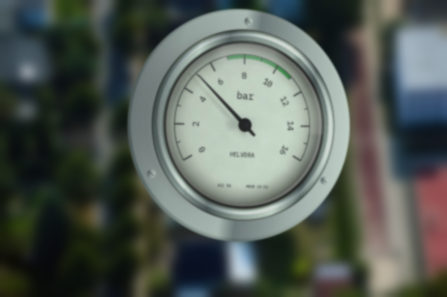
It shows 5 bar
